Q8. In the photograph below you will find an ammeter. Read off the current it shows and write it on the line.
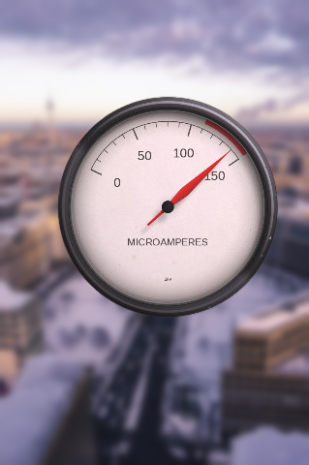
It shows 140 µA
